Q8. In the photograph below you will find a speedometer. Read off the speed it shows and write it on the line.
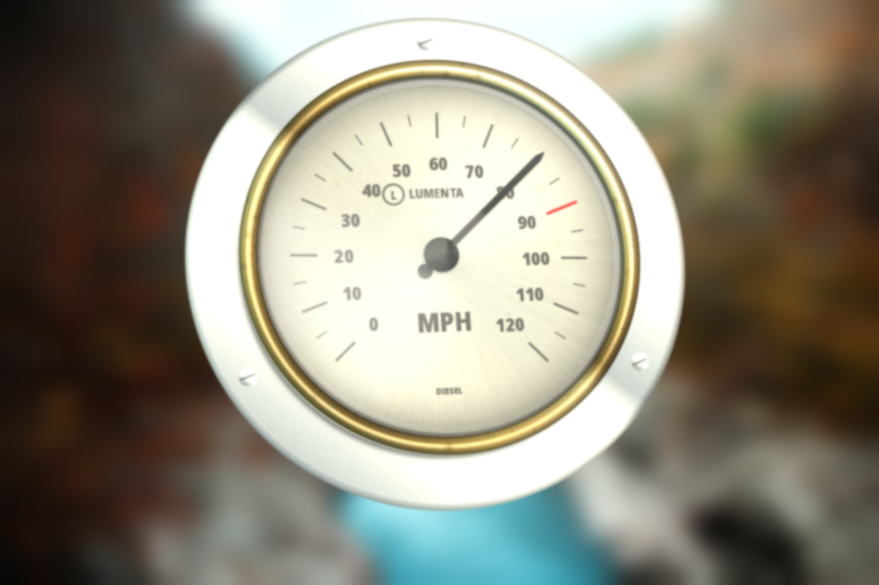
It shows 80 mph
